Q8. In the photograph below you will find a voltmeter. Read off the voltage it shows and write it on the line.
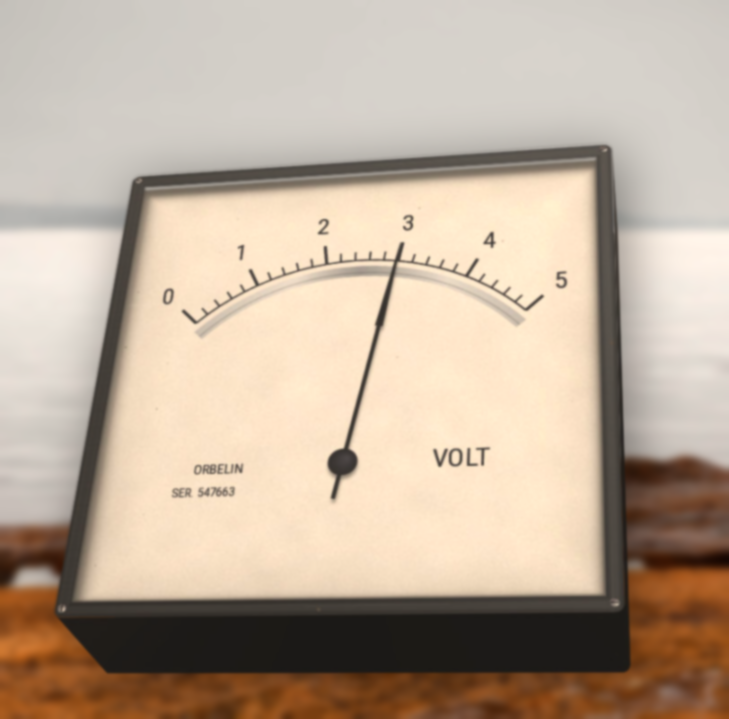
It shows 3 V
